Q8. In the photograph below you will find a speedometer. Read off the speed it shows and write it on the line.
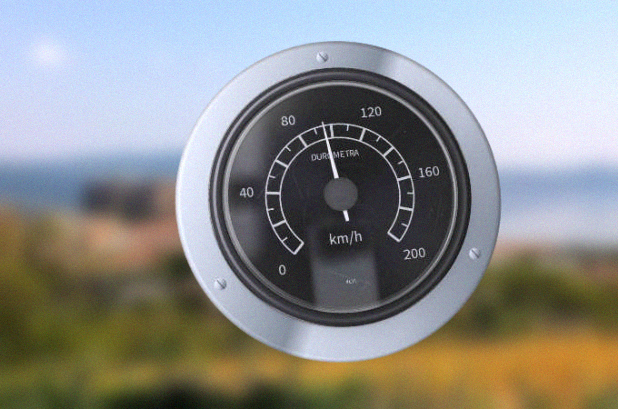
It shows 95 km/h
